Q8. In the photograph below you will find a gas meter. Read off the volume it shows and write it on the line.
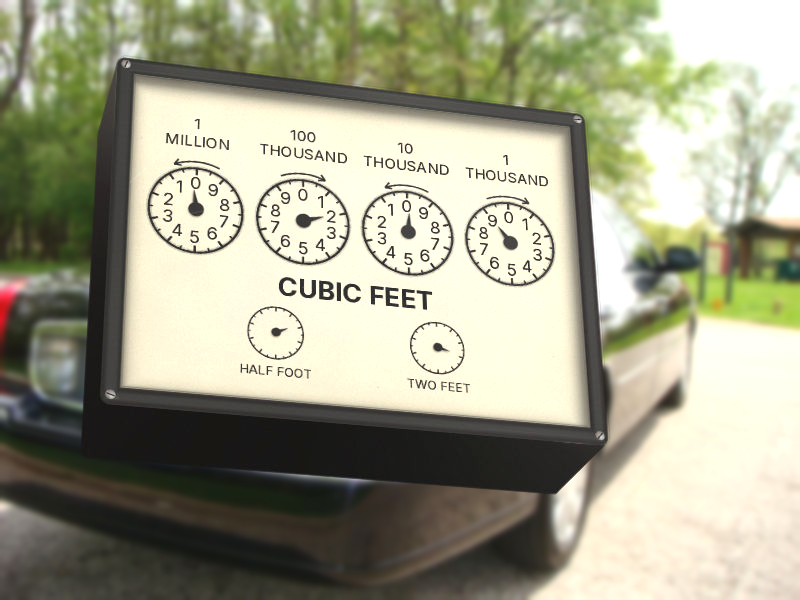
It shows 19900 ft³
